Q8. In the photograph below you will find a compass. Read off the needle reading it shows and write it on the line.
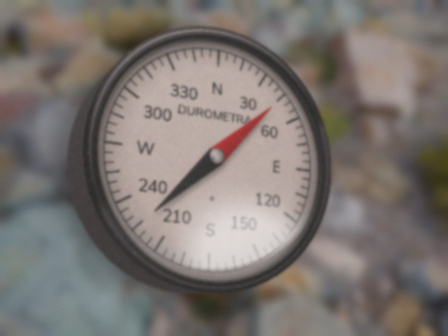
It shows 45 °
